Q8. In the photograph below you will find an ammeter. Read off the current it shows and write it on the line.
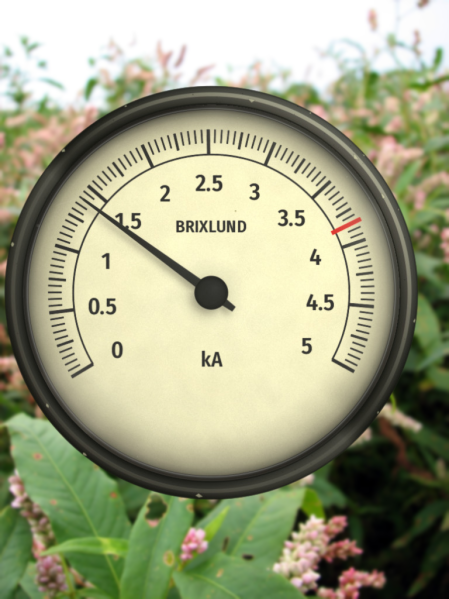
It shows 1.4 kA
